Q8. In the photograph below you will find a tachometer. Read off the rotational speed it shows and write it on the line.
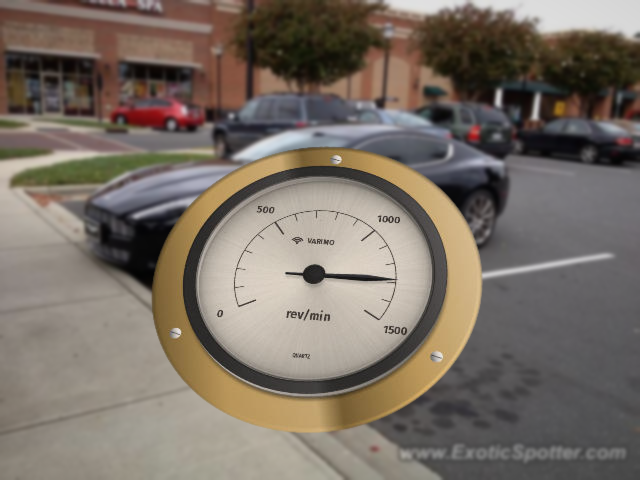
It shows 1300 rpm
